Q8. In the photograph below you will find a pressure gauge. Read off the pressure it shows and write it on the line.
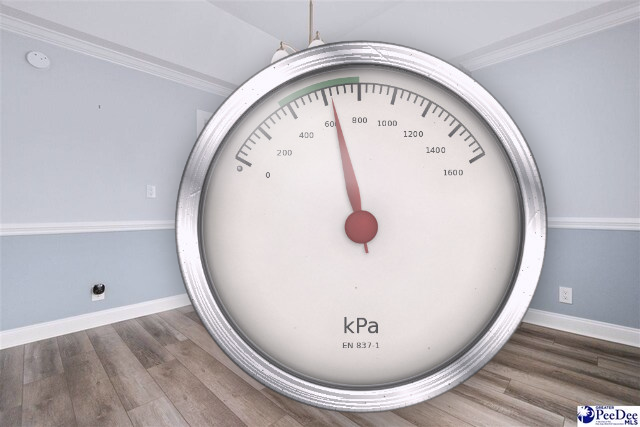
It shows 640 kPa
